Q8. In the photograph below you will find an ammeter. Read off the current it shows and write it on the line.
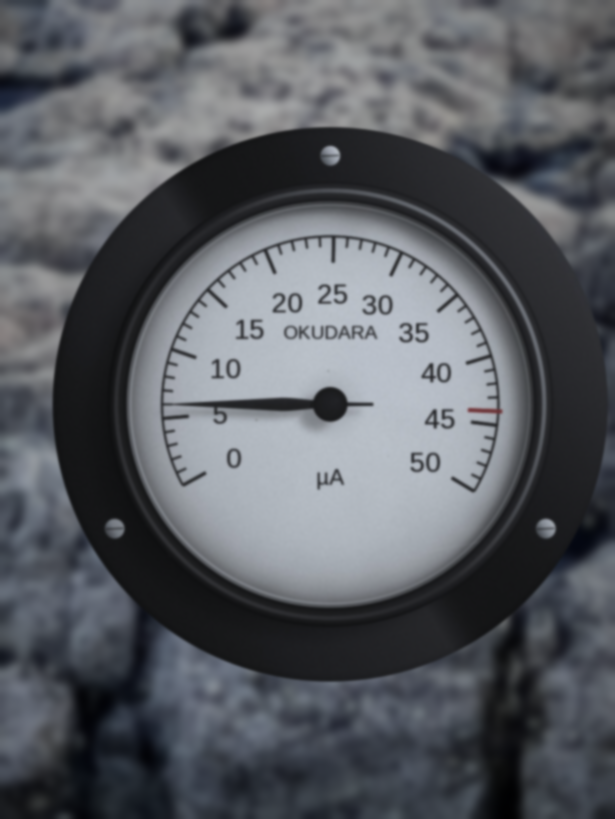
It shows 6 µA
